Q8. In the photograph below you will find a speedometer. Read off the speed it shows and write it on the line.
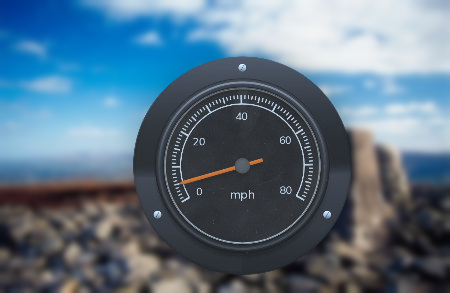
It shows 5 mph
